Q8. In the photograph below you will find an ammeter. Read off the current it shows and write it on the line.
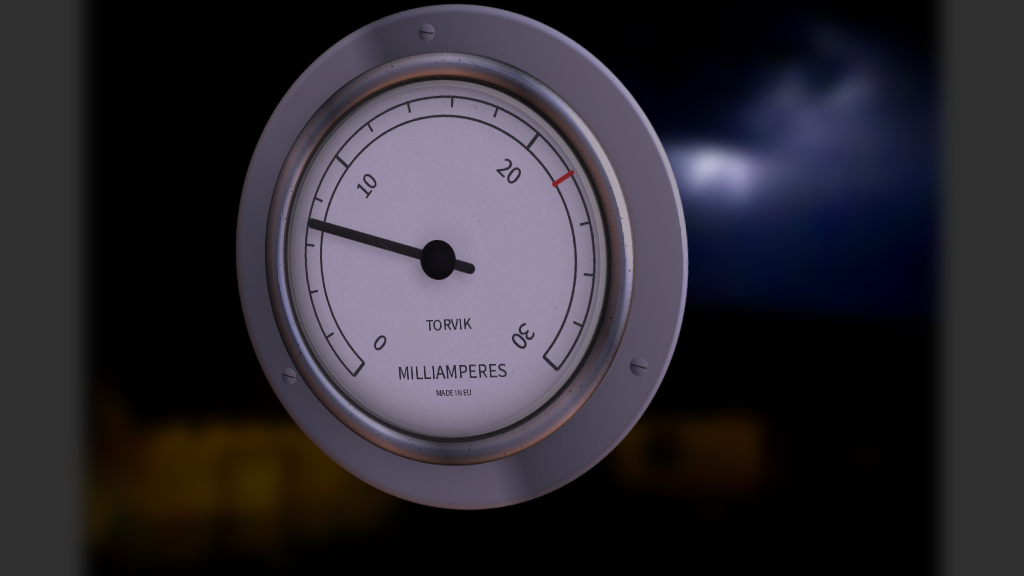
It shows 7 mA
